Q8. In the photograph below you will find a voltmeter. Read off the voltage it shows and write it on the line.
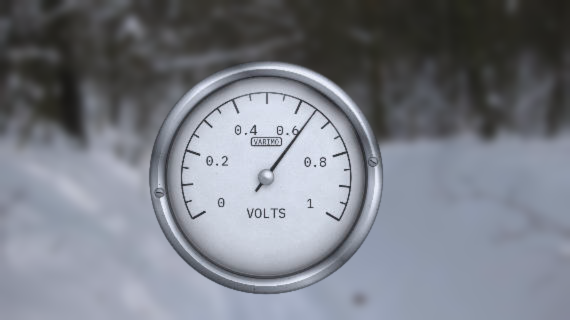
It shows 0.65 V
